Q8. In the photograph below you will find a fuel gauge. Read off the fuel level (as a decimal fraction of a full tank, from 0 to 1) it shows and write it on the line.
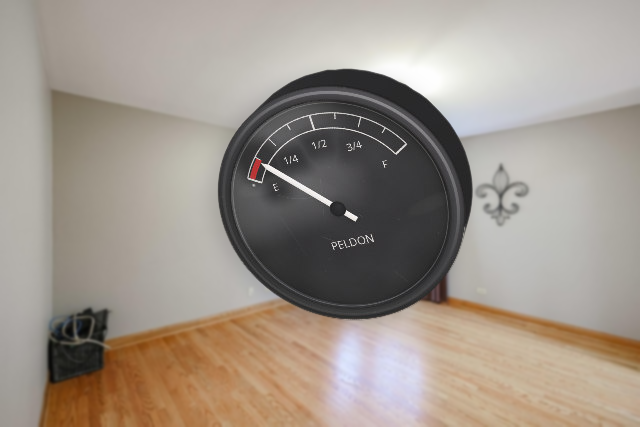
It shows 0.125
